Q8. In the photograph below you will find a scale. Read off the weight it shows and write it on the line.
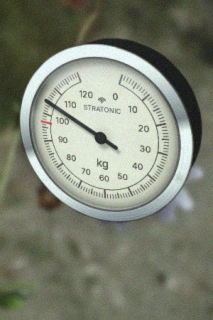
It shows 105 kg
